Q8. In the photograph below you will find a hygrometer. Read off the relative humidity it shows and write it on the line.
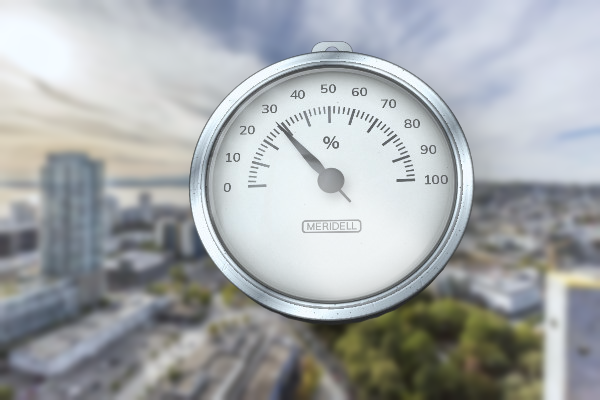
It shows 28 %
